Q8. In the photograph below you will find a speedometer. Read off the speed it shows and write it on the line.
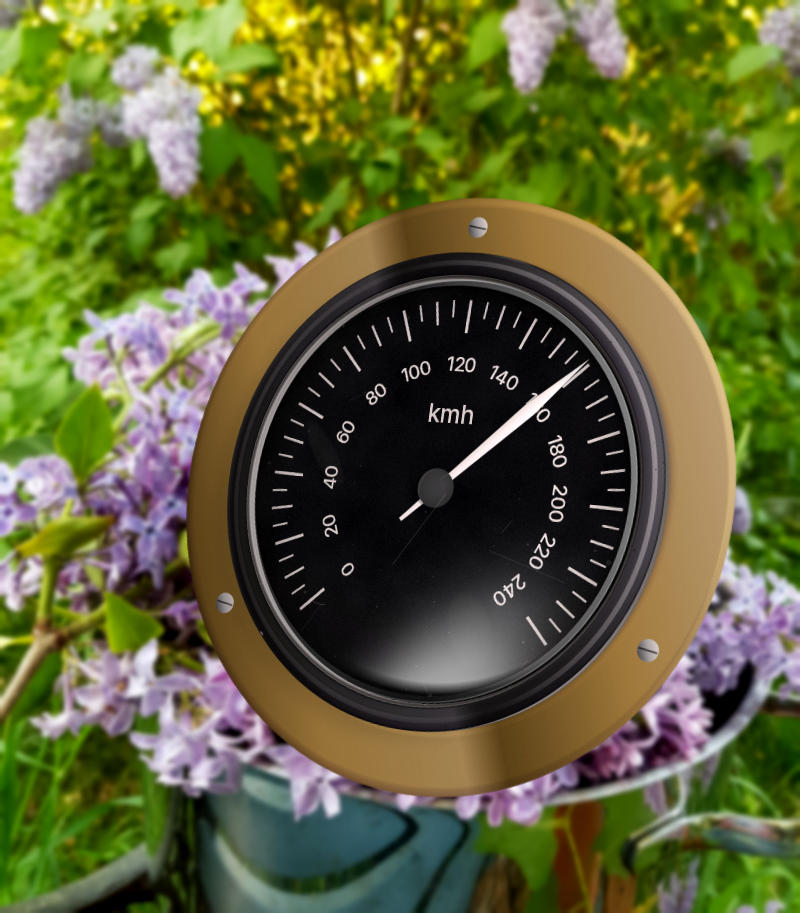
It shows 160 km/h
